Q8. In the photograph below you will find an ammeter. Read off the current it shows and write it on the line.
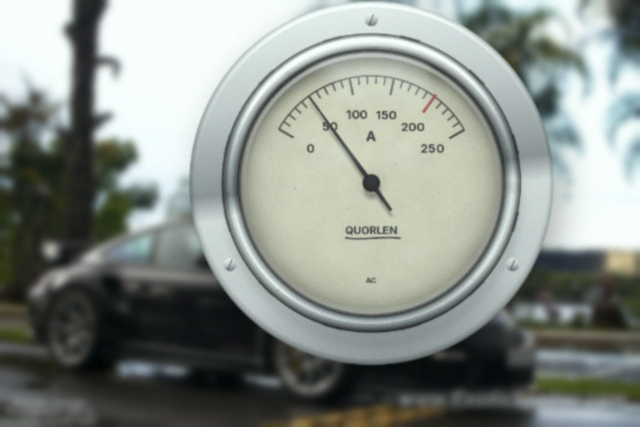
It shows 50 A
